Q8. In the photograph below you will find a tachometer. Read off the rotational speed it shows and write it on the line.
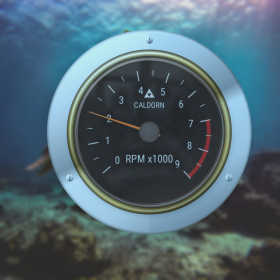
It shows 2000 rpm
